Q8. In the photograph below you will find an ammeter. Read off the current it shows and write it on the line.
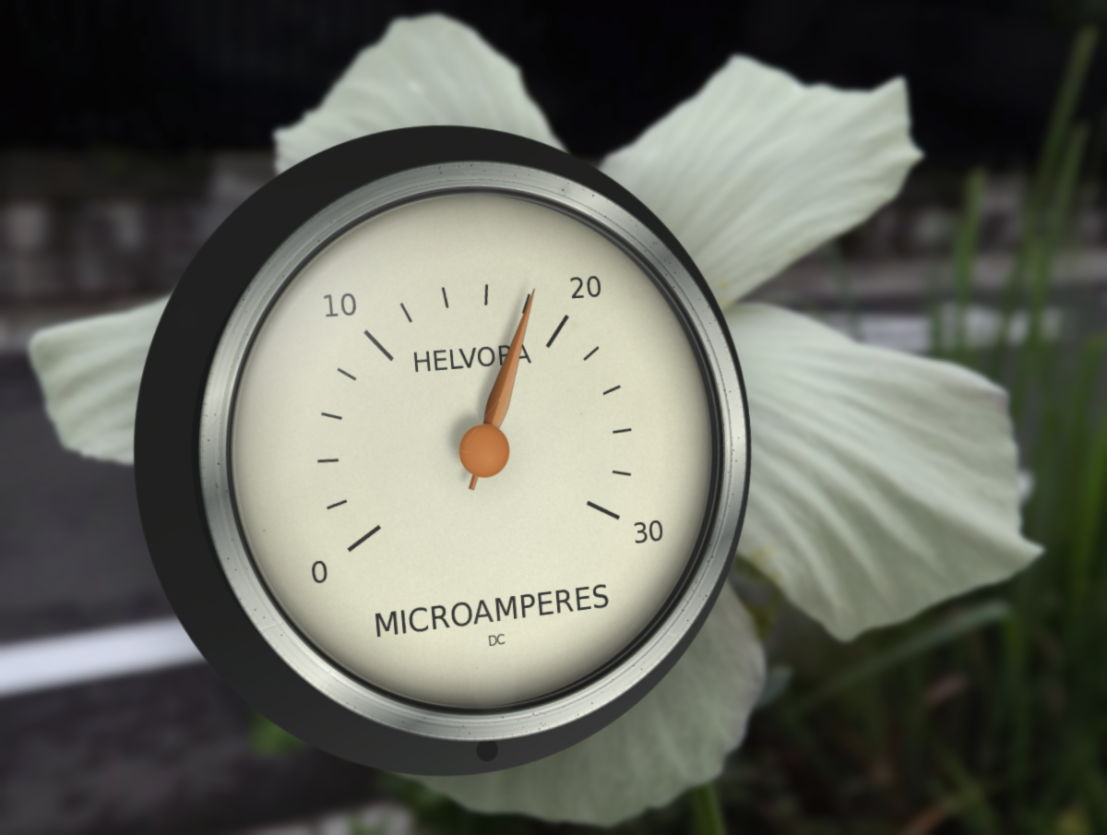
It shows 18 µA
